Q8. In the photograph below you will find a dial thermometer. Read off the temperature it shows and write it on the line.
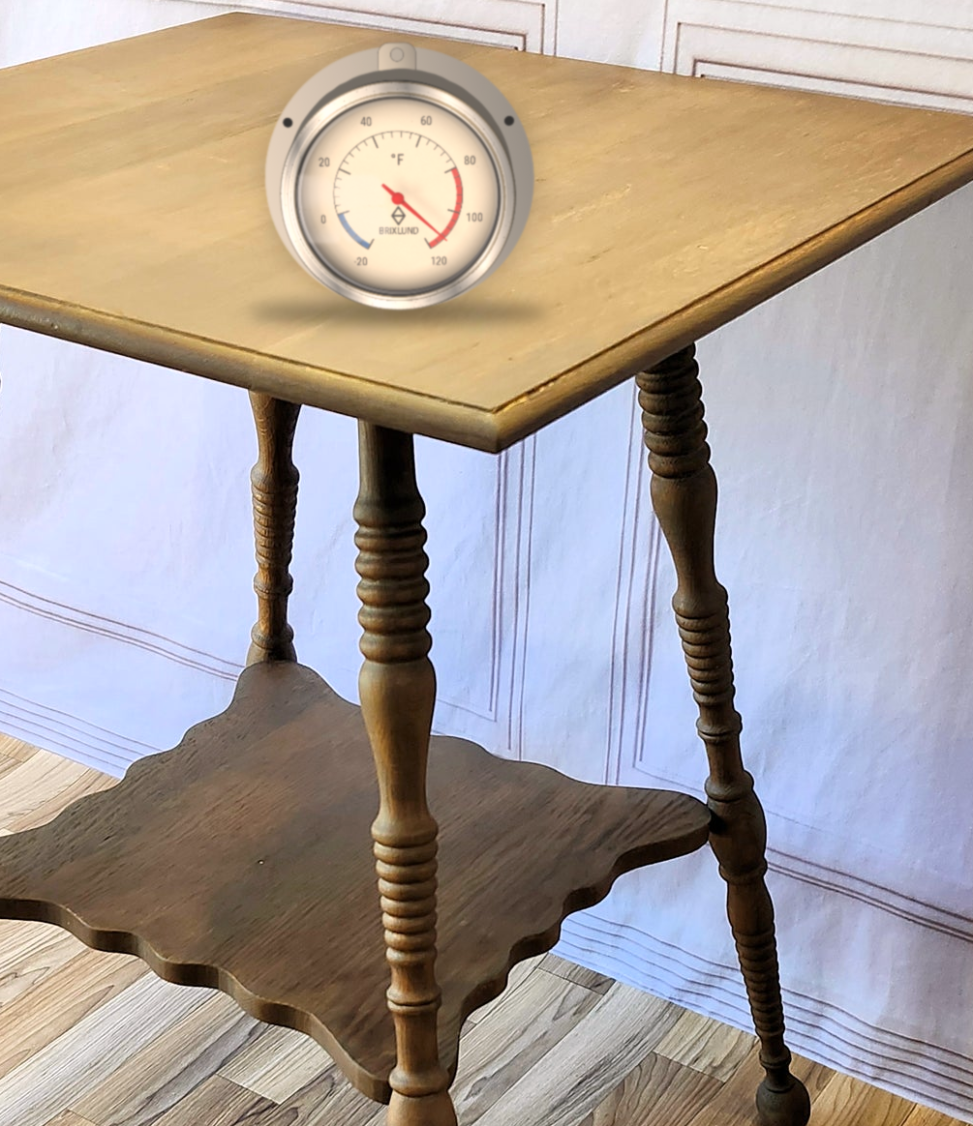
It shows 112 °F
